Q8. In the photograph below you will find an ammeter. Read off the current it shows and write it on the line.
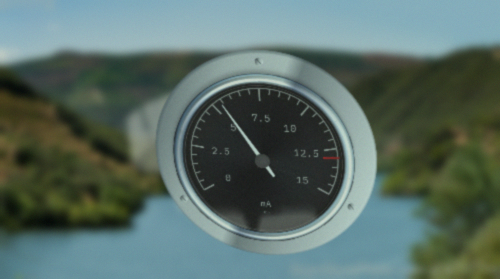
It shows 5.5 mA
